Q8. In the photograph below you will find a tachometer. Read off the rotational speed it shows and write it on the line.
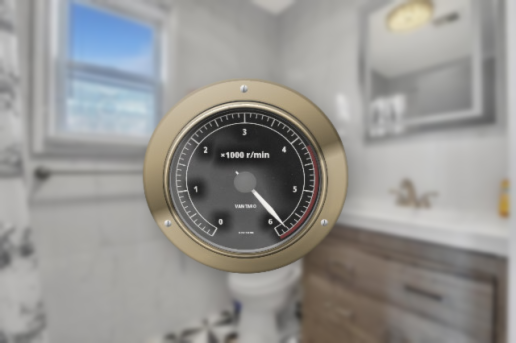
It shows 5800 rpm
